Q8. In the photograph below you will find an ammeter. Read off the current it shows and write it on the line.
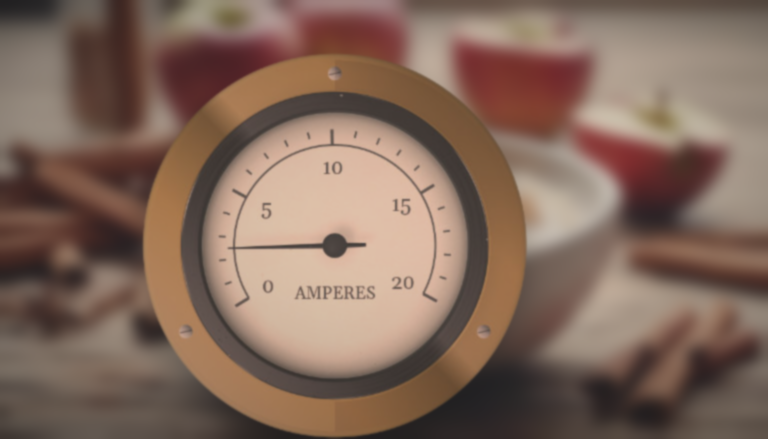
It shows 2.5 A
